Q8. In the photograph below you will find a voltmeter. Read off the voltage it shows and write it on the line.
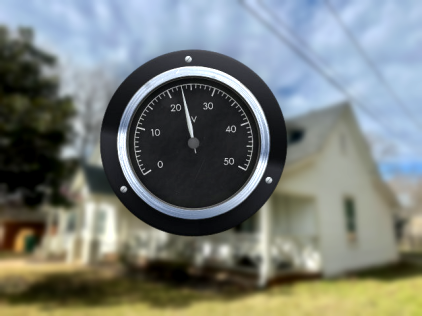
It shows 23 kV
